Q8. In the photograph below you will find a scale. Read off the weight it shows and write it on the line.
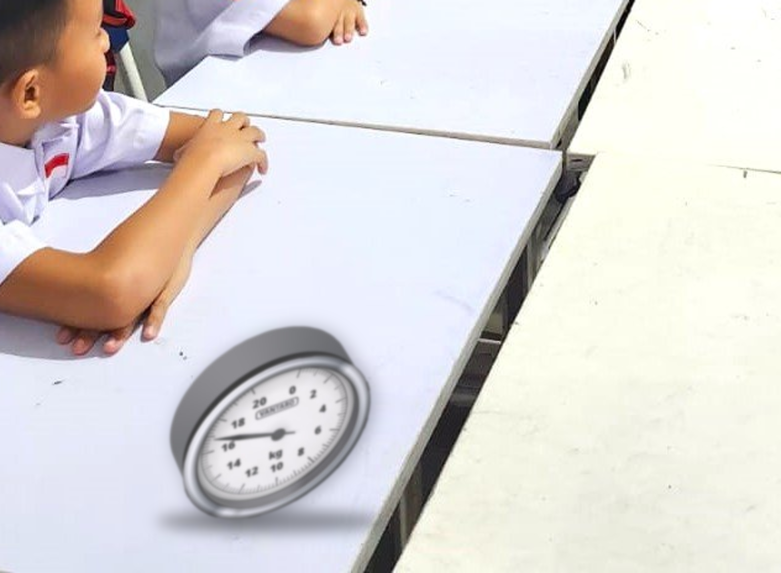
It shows 17 kg
